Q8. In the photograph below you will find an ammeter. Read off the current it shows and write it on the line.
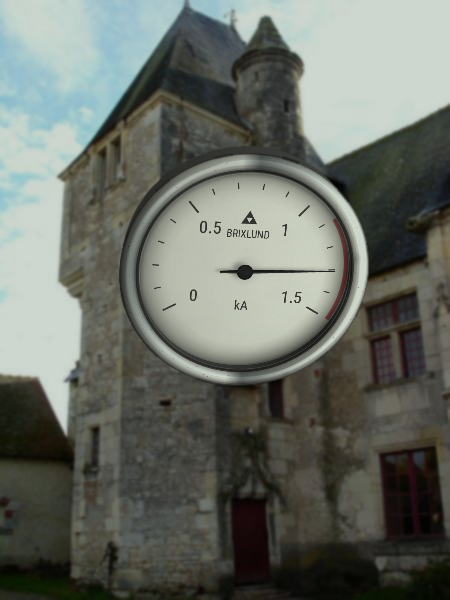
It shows 1.3 kA
